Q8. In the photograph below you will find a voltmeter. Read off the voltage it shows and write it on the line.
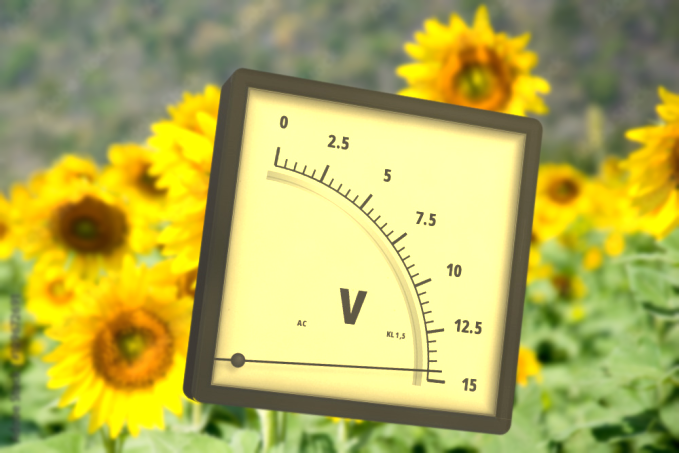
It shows 14.5 V
